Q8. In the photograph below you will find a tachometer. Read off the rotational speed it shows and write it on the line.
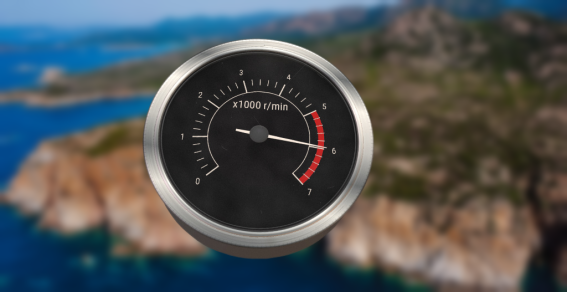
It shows 6000 rpm
